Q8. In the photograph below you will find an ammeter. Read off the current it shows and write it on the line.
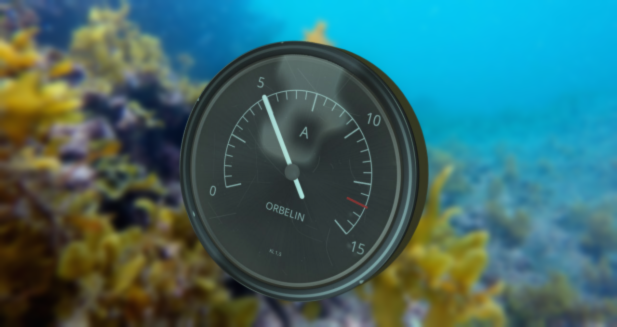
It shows 5 A
